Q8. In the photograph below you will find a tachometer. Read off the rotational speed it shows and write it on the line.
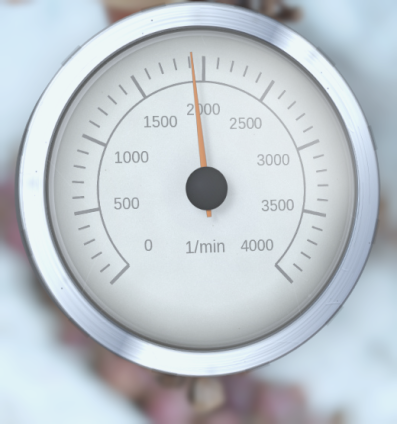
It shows 1900 rpm
